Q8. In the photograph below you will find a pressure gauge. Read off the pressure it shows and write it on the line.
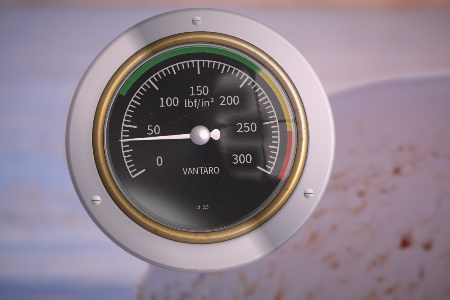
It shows 35 psi
